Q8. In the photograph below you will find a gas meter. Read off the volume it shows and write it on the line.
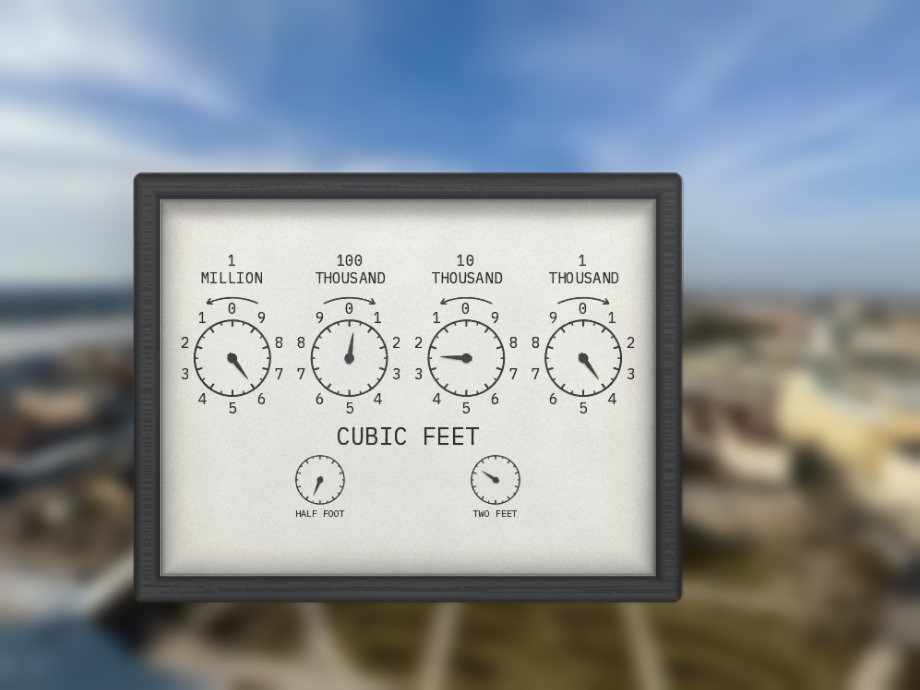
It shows 602400 ft³
